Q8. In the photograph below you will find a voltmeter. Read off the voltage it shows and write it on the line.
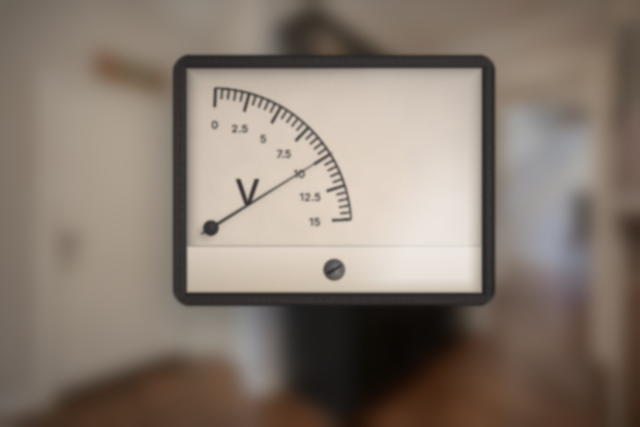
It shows 10 V
